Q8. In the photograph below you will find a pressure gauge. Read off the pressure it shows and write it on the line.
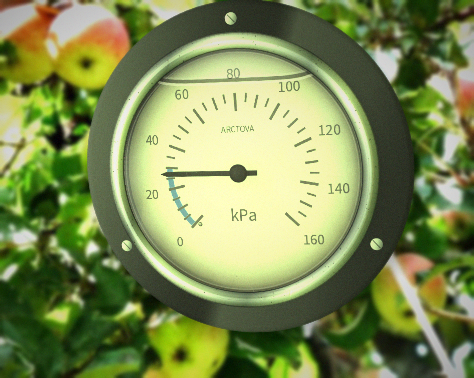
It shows 27.5 kPa
